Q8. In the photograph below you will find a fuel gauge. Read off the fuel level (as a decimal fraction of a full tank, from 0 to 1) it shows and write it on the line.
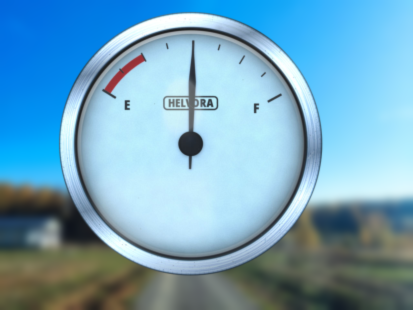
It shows 0.5
